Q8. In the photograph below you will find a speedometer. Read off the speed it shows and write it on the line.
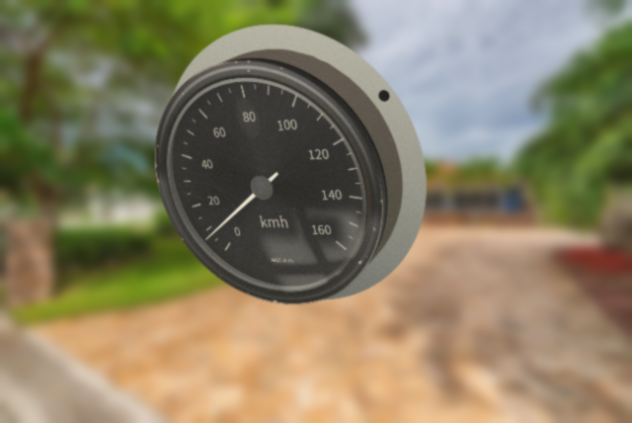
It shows 7.5 km/h
